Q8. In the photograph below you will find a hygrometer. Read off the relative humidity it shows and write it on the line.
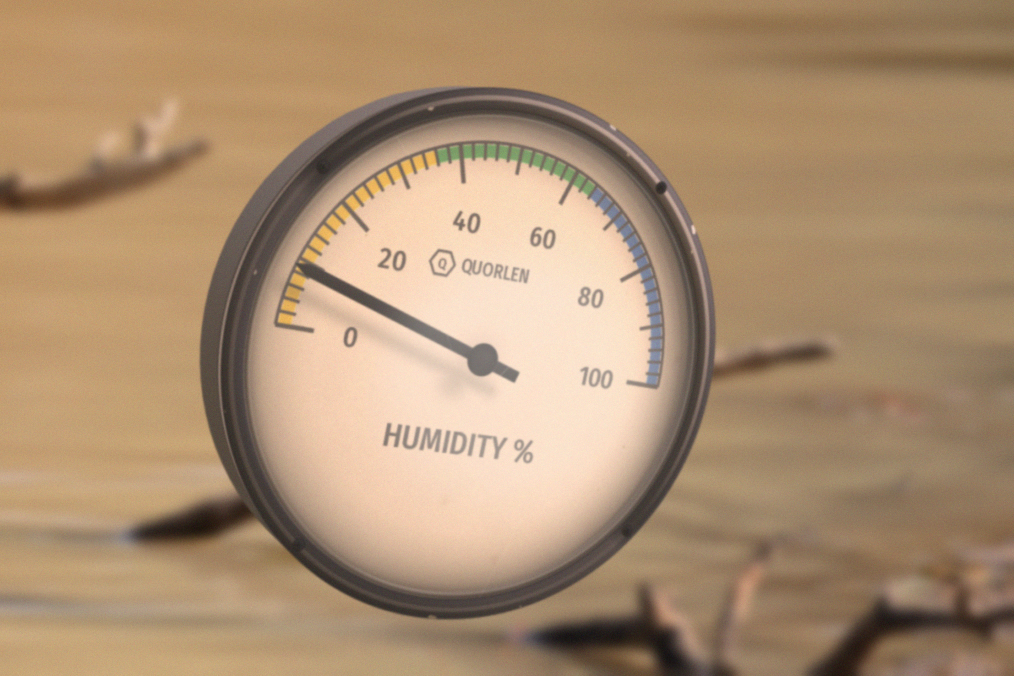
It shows 9 %
